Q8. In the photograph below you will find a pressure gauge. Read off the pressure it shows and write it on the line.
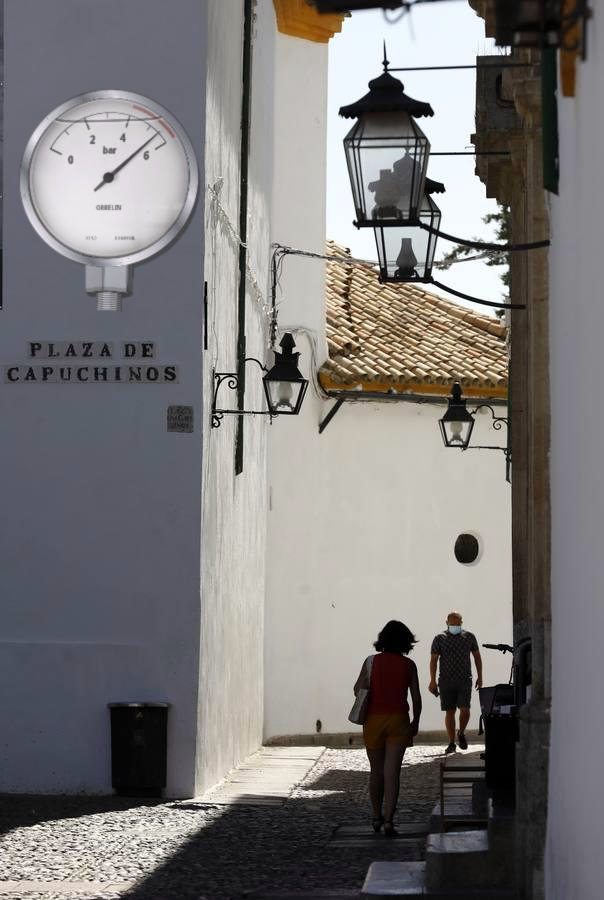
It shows 5.5 bar
